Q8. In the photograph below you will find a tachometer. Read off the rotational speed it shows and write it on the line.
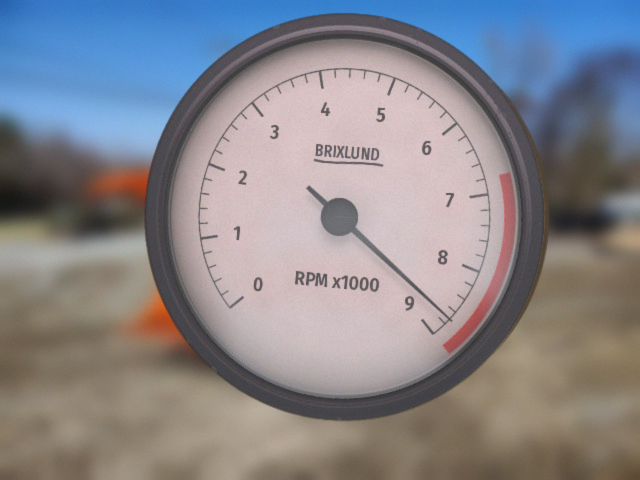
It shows 8700 rpm
